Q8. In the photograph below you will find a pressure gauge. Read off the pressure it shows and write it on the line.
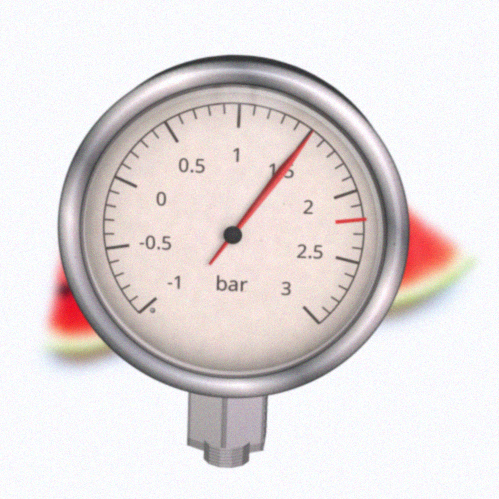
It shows 1.5 bar
